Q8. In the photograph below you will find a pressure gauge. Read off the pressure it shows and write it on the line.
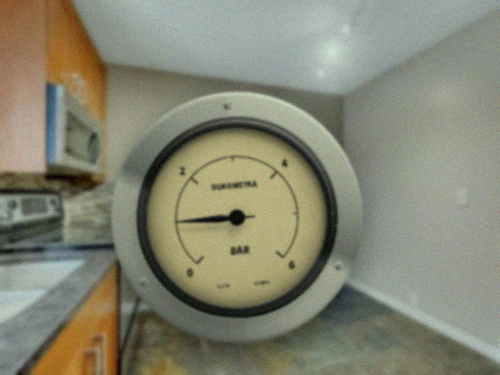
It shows 1 bar
